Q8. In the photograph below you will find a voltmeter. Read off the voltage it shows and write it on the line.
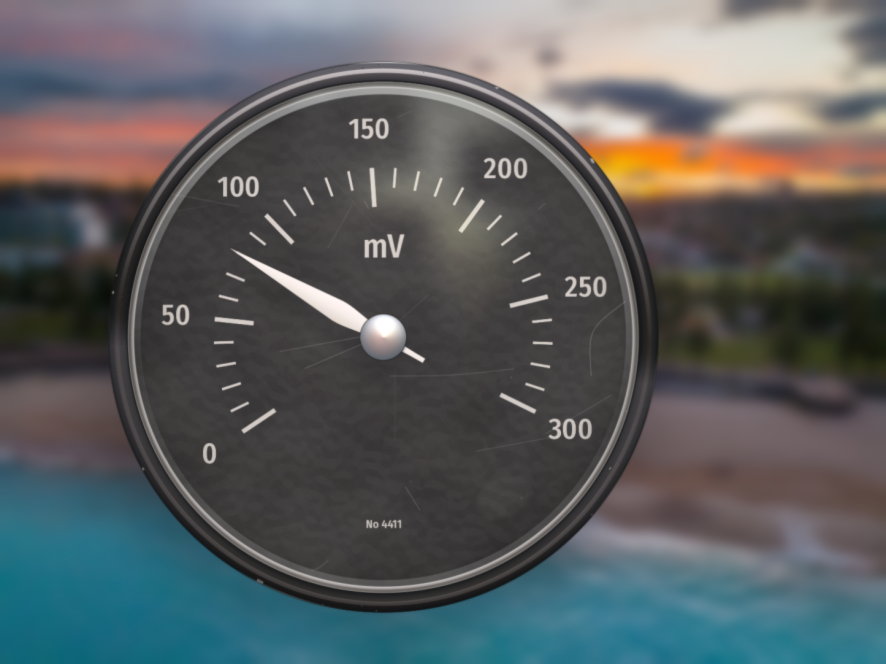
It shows 80 mV
